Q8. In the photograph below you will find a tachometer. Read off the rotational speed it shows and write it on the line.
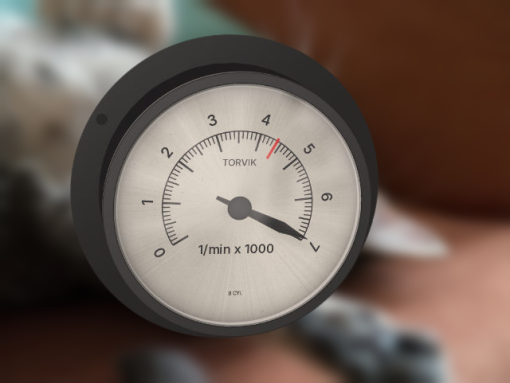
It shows 6900 rpm
